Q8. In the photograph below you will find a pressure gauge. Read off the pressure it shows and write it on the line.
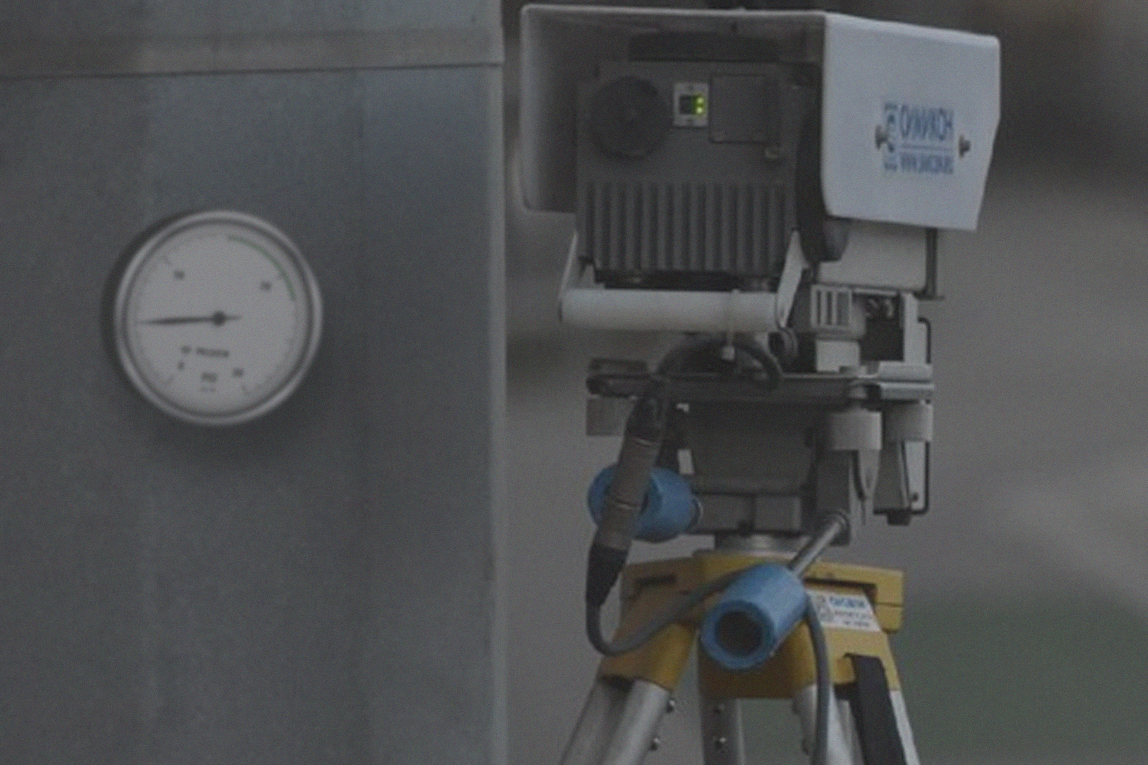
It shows 5 psi
